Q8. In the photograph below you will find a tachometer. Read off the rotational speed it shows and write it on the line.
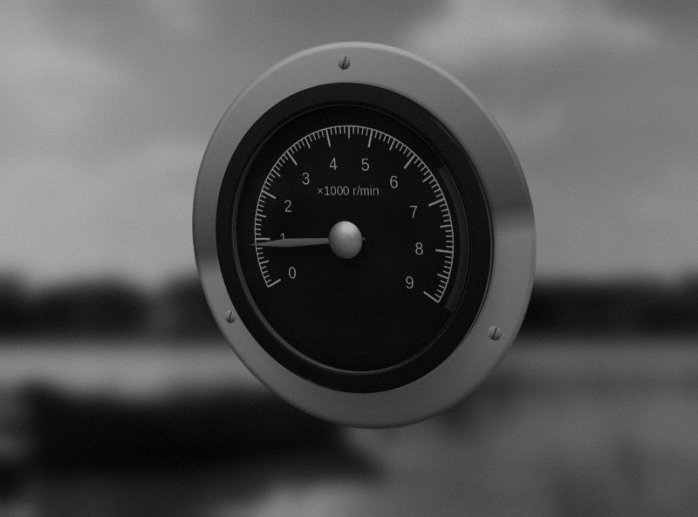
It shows 900 rpm
